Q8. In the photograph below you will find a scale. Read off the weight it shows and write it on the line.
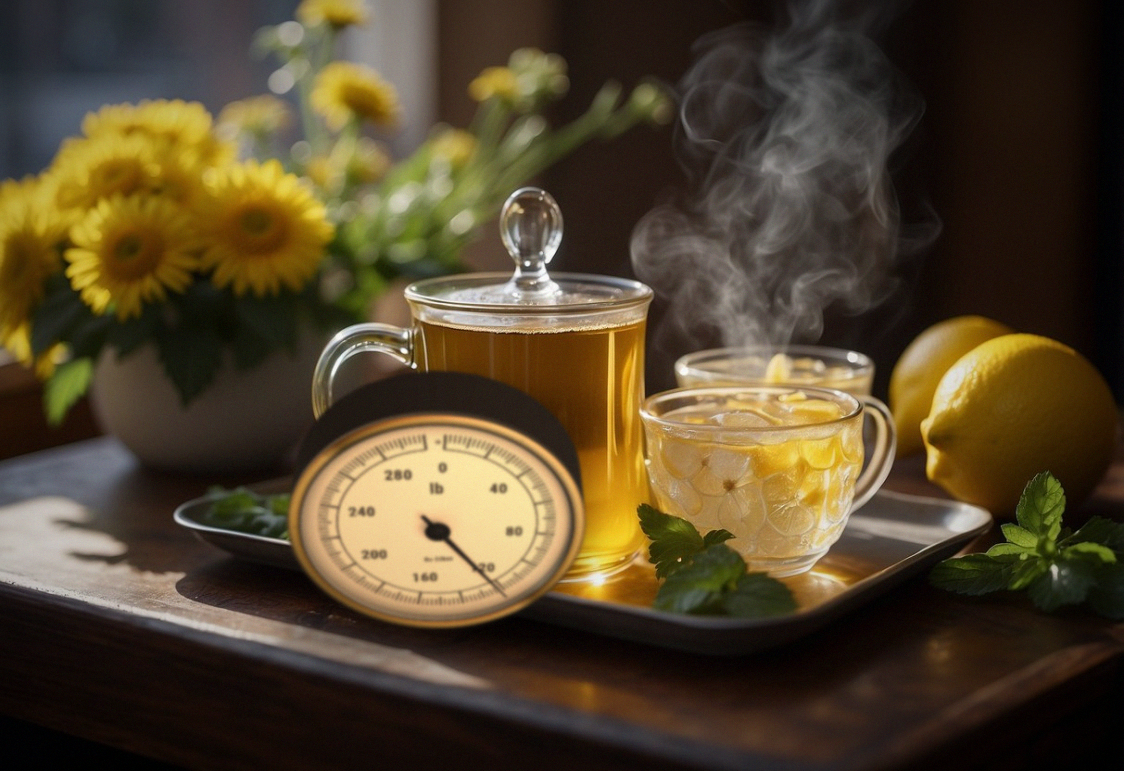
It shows 120 lb
